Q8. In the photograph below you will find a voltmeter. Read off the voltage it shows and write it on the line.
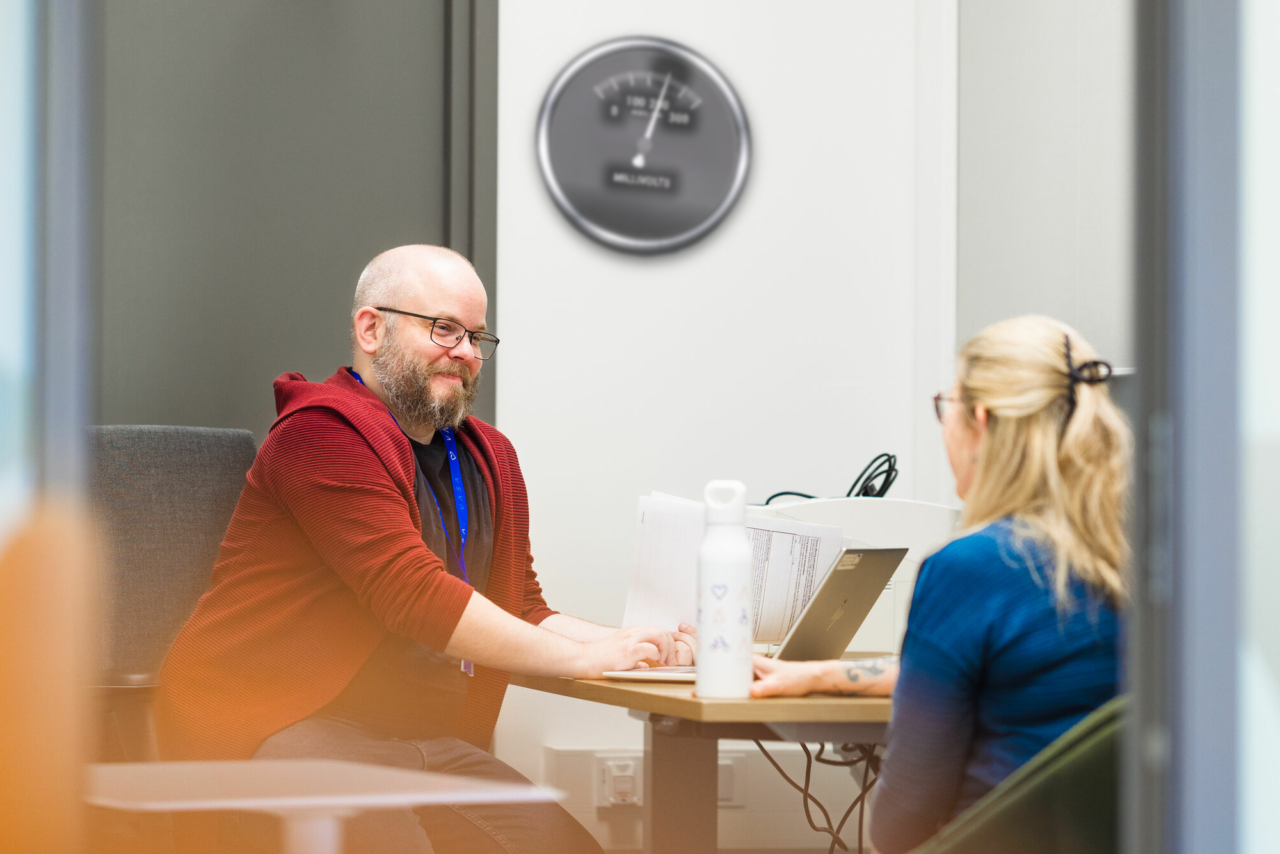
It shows 200 mV
